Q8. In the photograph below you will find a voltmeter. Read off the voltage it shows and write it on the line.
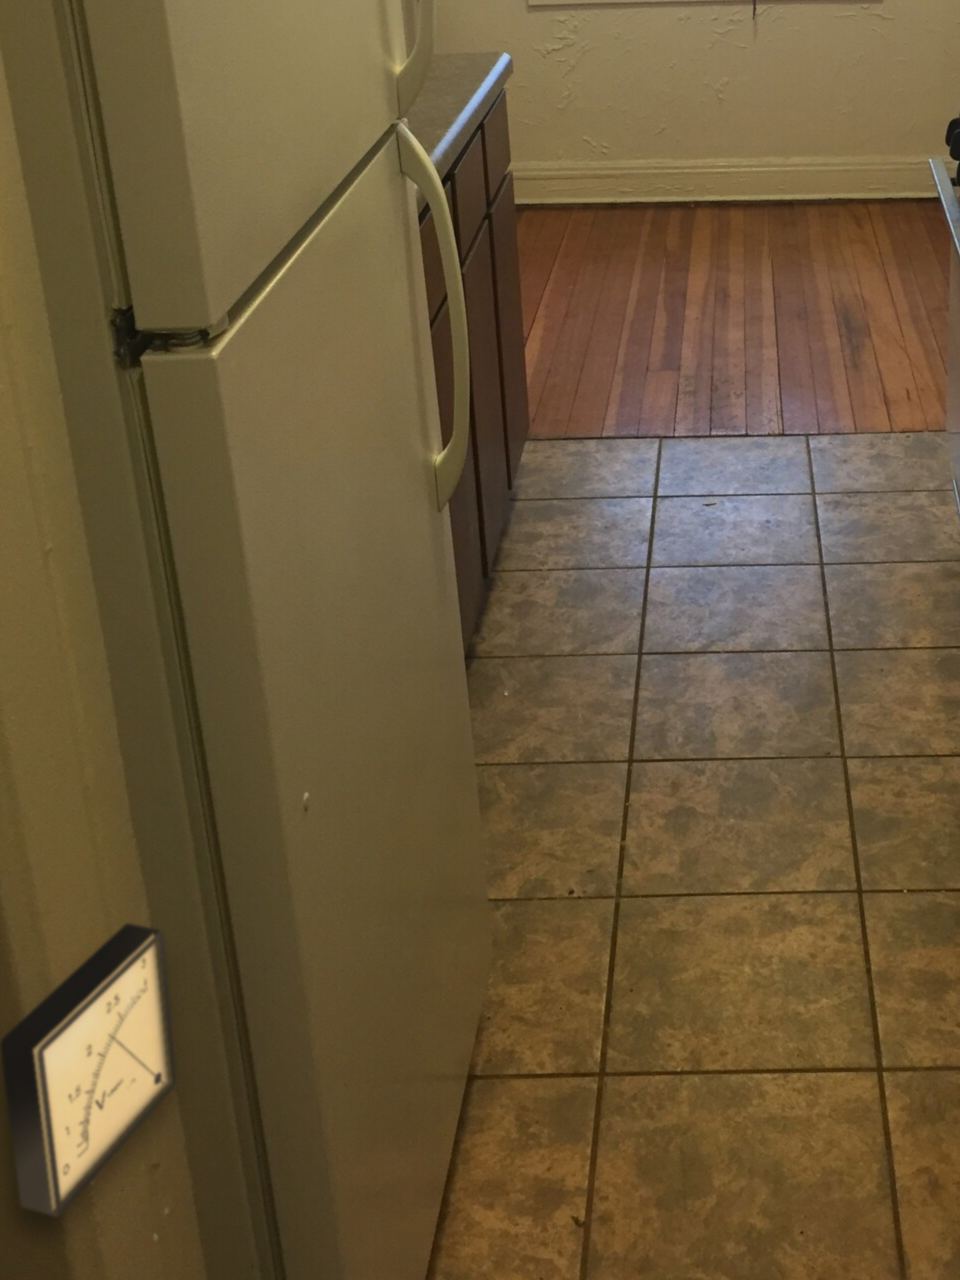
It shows 2.25 V
